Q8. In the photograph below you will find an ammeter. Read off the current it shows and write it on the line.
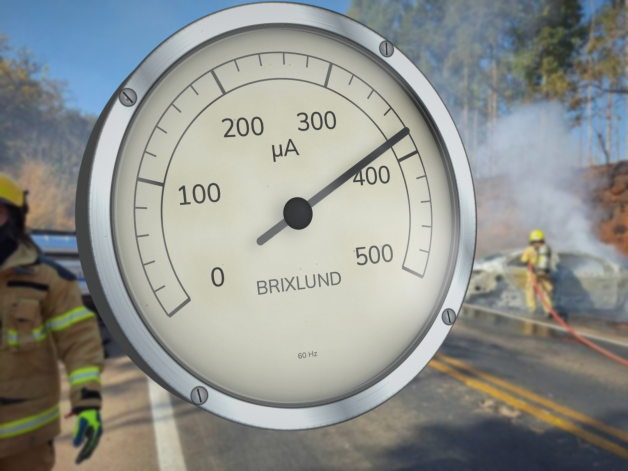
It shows 380 µA
